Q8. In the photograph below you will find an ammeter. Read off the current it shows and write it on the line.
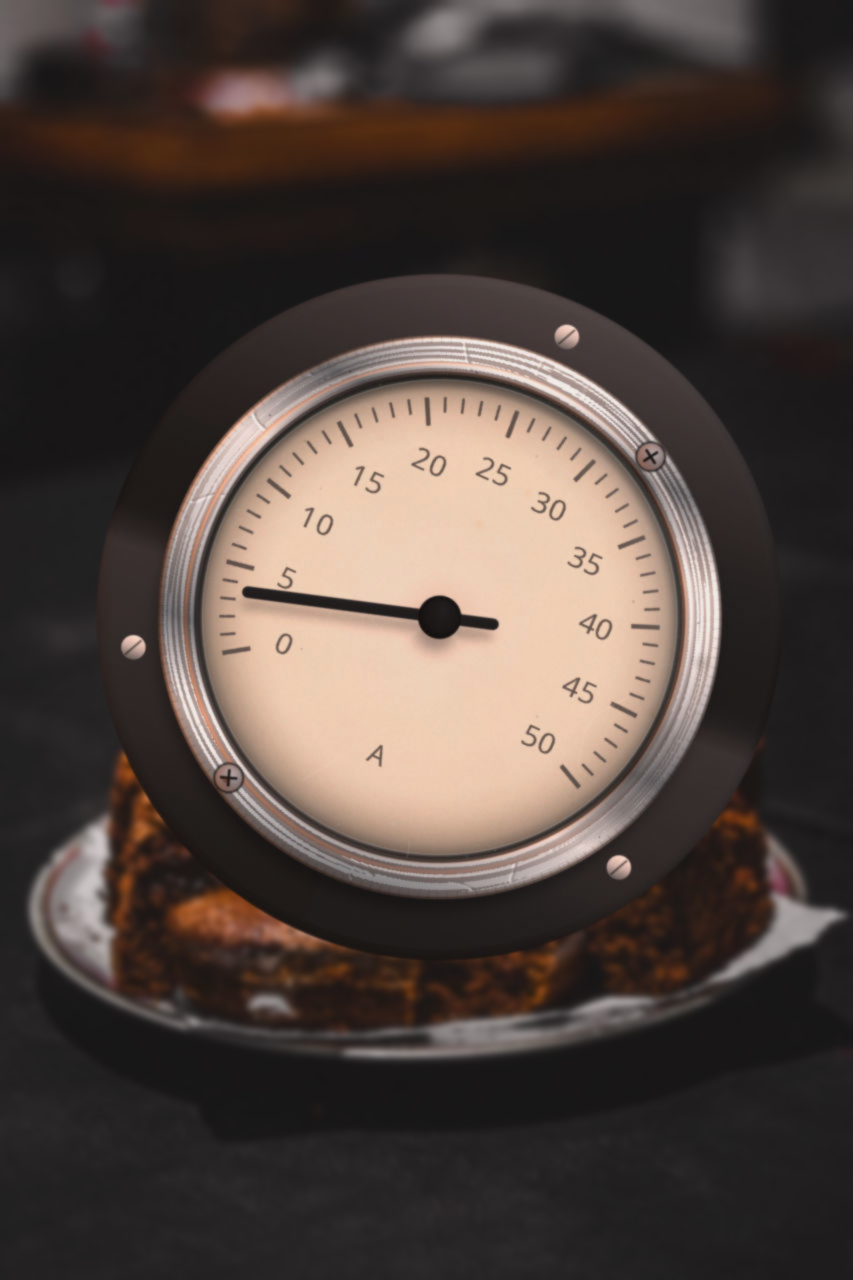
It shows 3.5 A
